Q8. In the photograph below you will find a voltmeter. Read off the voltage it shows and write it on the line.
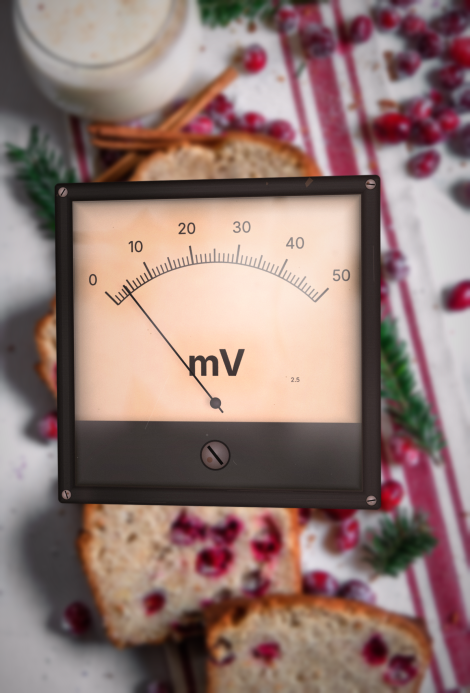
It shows 4 mV
